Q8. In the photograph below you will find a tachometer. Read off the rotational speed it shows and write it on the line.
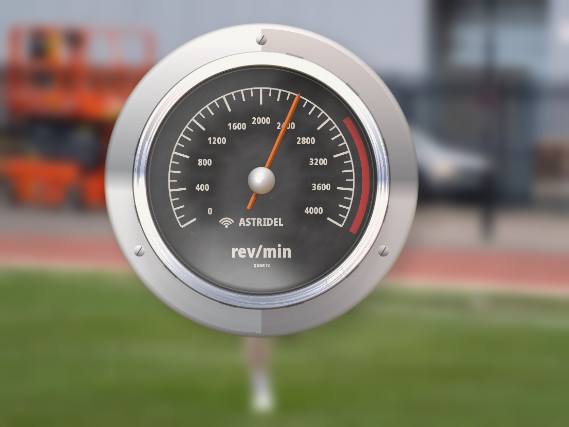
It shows 2400 rpm
